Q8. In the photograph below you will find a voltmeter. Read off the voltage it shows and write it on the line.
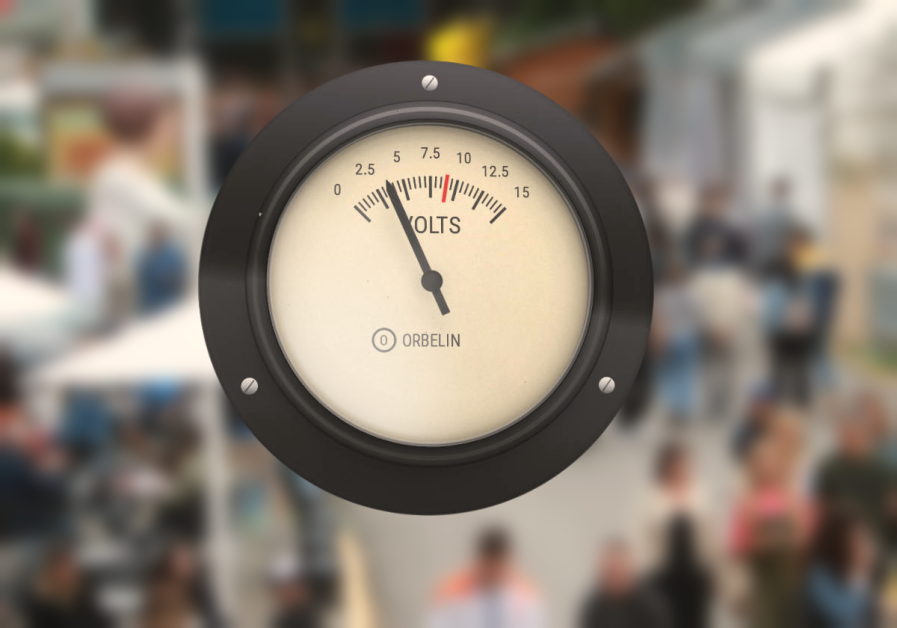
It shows 3.5 V
